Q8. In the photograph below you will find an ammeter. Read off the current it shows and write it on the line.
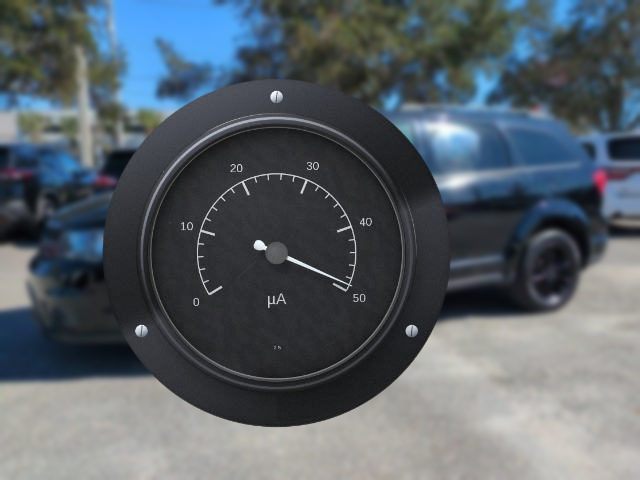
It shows 49 µA
